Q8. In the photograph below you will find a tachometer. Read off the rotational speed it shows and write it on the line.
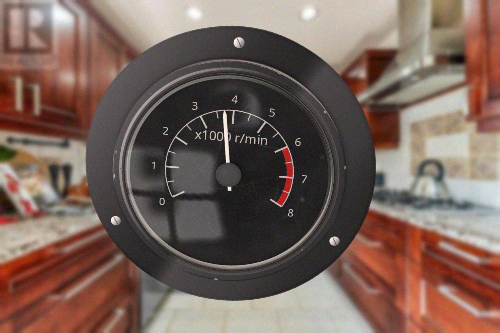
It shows 3750 rpm
